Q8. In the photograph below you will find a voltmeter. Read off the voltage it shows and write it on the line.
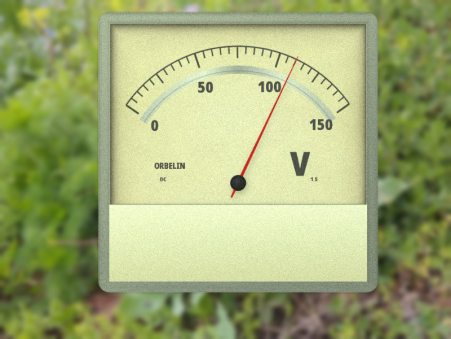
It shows 110 V
